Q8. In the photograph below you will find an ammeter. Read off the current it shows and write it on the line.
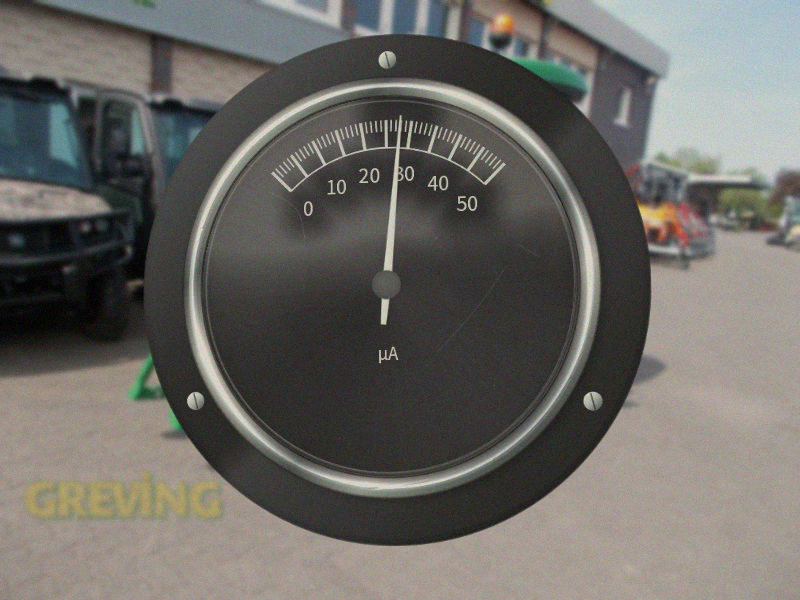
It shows 28 µA
